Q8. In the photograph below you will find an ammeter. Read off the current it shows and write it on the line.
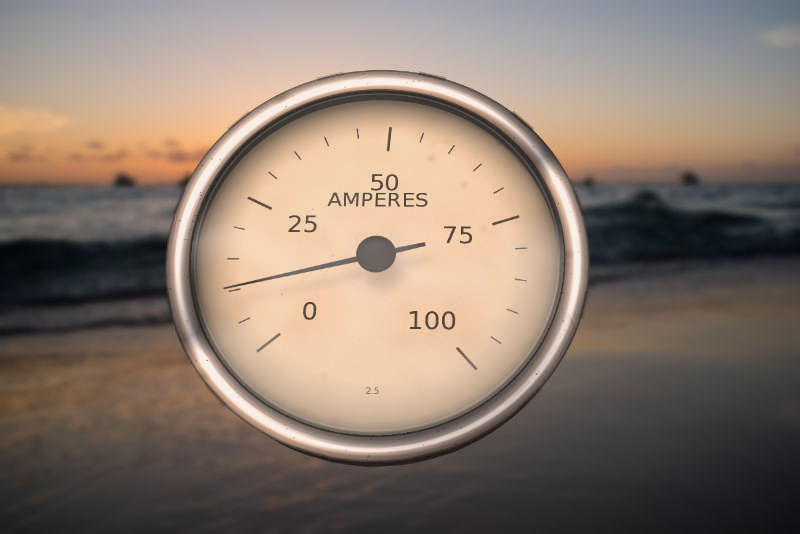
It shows 10 A
